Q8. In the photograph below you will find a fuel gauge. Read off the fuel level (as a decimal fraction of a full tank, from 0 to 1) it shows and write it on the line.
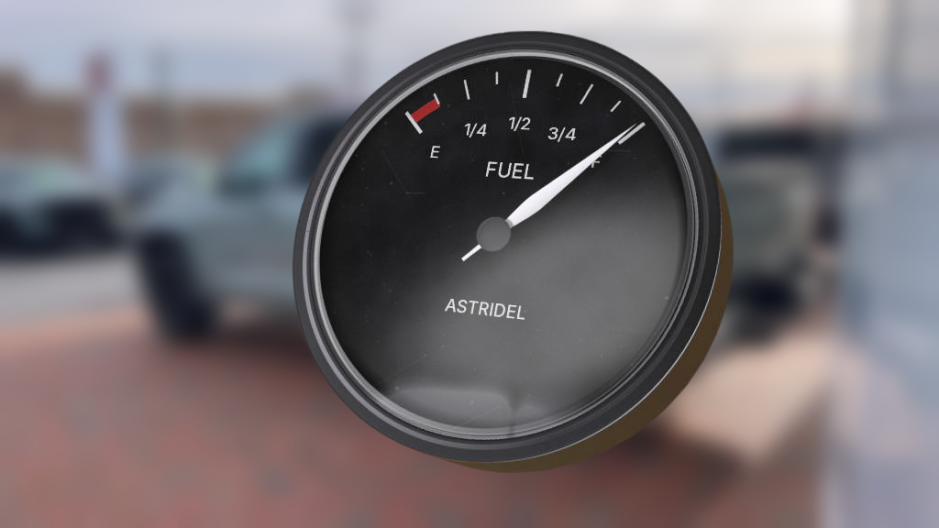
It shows 1
